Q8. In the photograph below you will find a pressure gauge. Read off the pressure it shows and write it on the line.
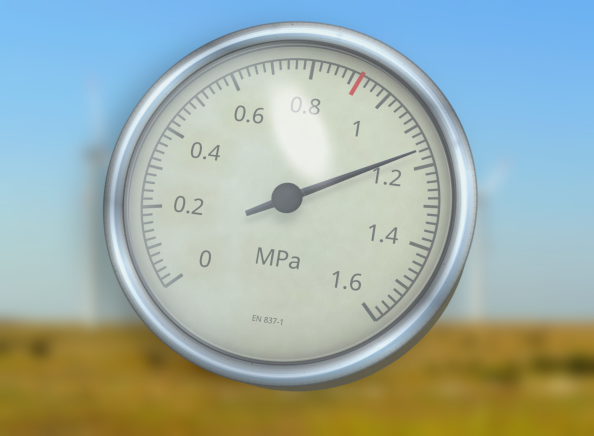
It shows 1.16 MPa
